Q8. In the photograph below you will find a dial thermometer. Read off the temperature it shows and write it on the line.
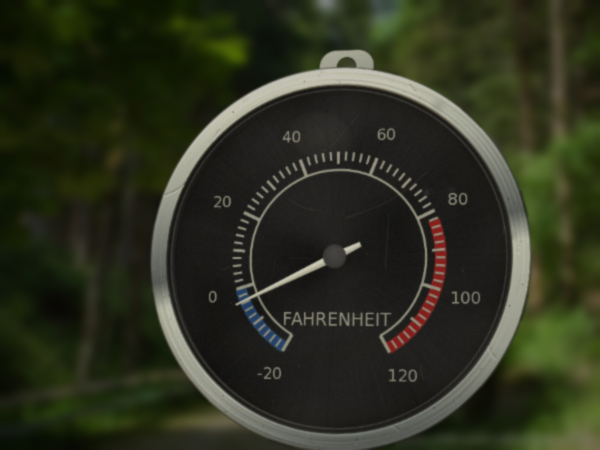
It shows -4 °F
